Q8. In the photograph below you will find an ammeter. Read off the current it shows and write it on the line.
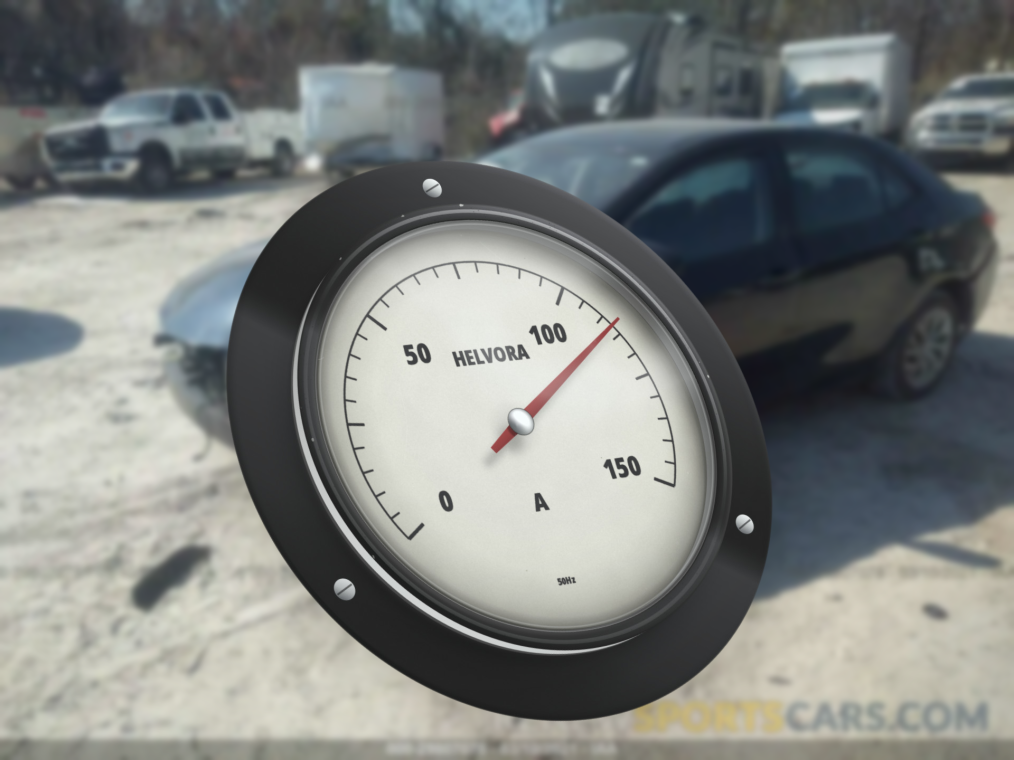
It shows 112.5 A
